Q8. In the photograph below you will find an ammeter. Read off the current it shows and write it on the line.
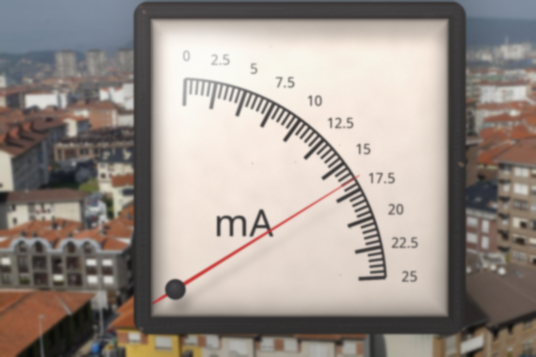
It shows 16.5 mA
